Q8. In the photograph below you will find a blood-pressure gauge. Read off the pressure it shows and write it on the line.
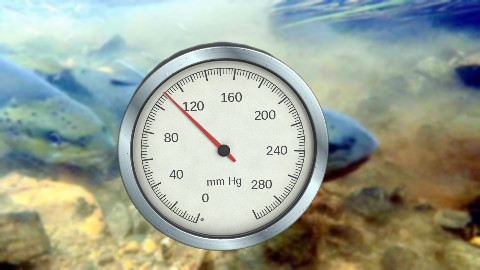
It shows 110 mmHg
